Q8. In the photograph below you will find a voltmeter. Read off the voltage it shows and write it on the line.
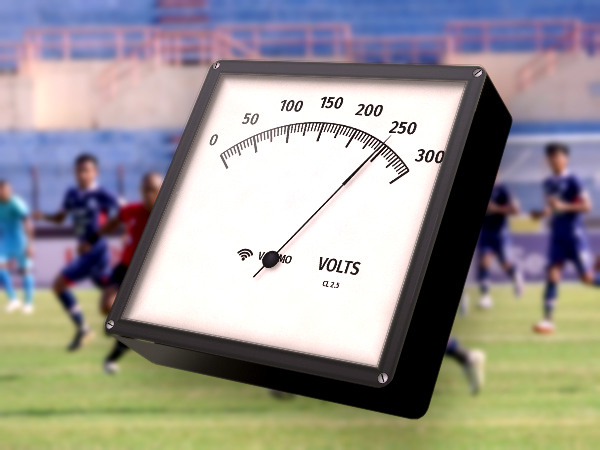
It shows 250 V
